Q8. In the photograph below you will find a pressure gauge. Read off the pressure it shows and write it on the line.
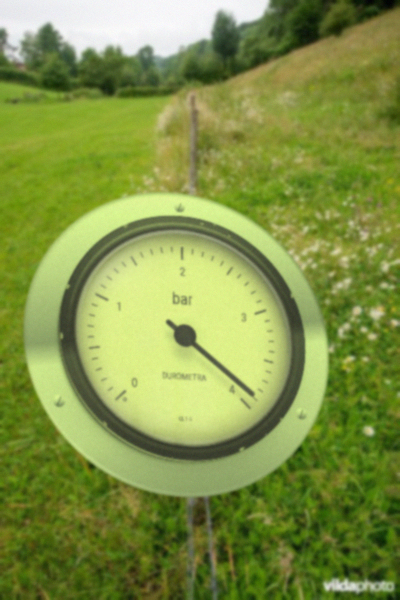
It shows 3.9 bar
